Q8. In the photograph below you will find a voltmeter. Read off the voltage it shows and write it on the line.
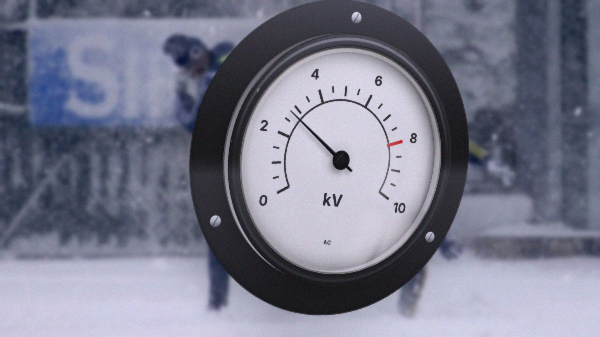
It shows 2.75 kV
